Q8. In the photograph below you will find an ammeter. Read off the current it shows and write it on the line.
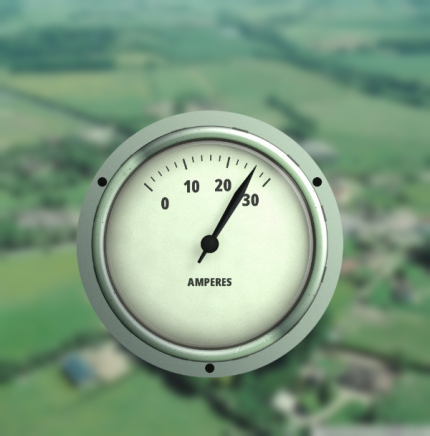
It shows 26 A
